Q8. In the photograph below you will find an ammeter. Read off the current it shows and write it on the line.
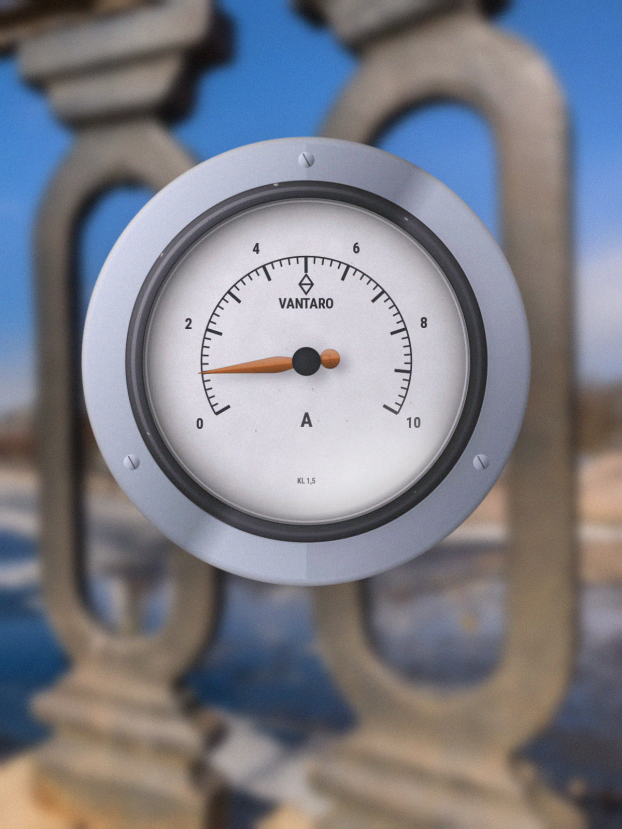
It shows 1 A
